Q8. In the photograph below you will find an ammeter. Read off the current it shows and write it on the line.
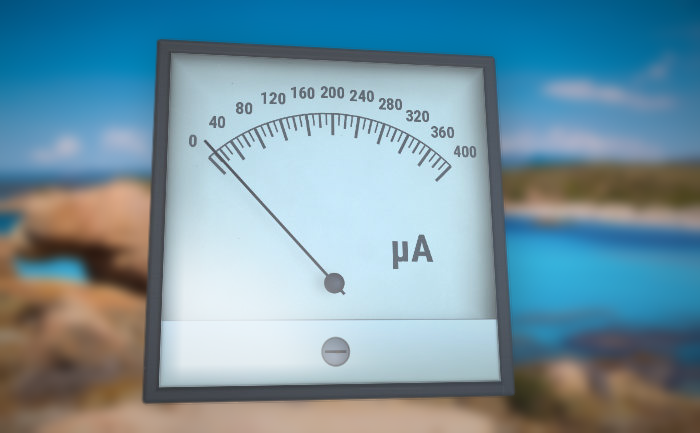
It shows 10 µA
